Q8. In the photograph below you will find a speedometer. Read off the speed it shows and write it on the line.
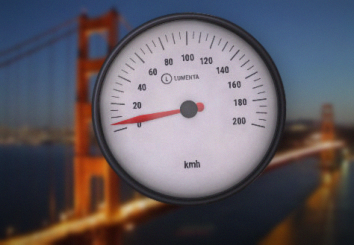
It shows 5 km/h
